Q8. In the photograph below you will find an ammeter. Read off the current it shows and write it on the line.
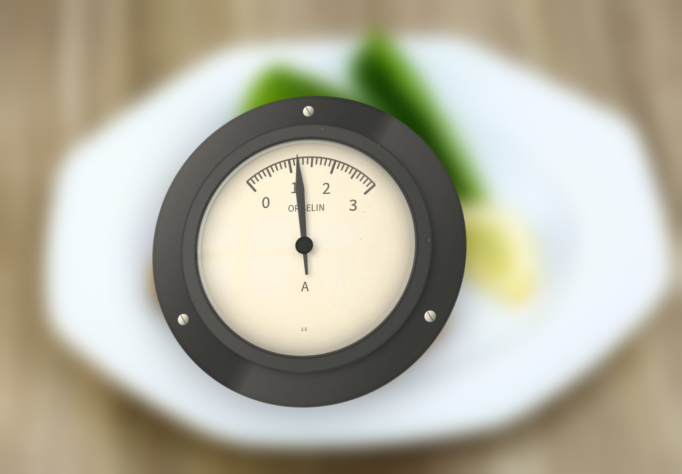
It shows 1.2 A
